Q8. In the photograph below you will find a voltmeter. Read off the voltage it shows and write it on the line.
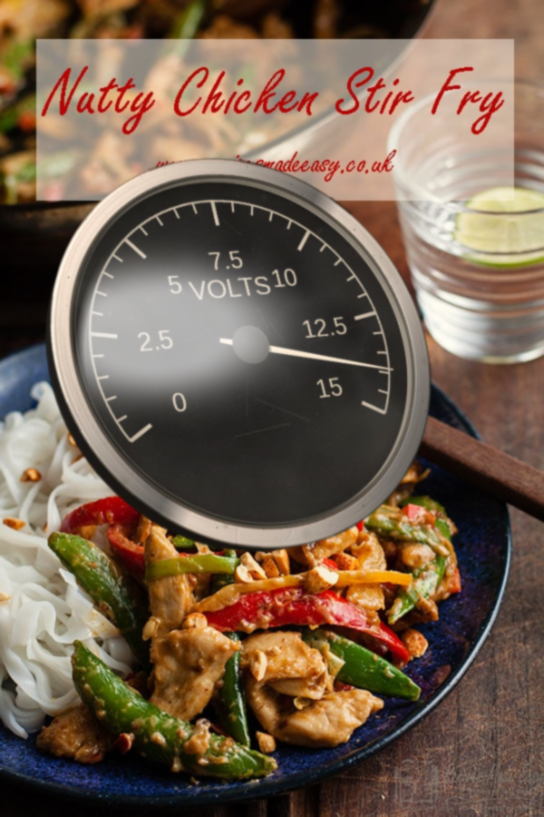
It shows 14 V
